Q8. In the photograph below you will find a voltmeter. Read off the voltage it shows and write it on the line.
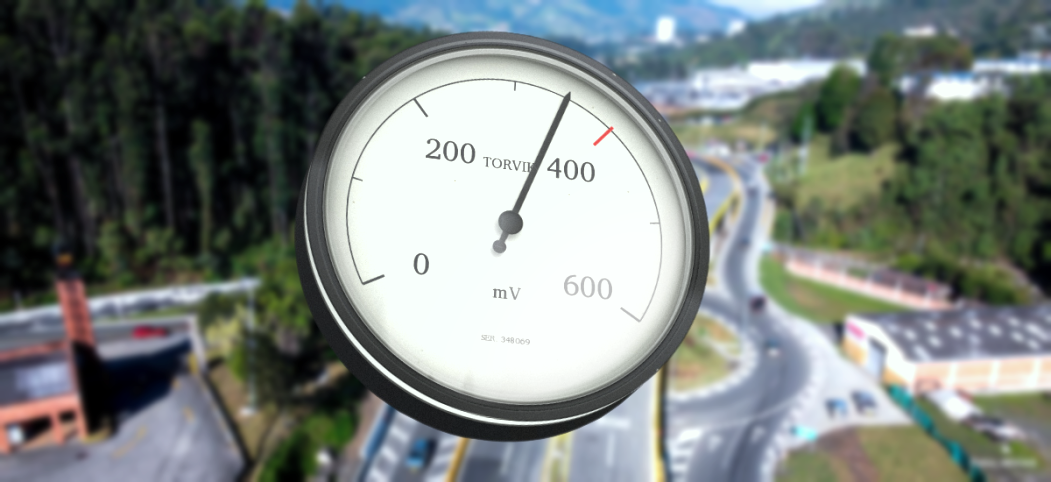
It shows 350 mV
